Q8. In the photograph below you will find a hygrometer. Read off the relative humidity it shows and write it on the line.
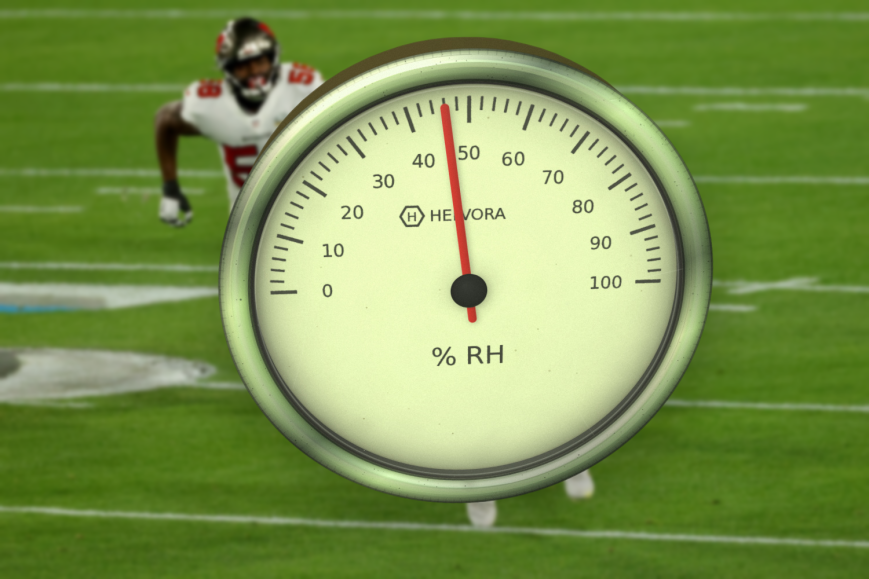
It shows 46 %
